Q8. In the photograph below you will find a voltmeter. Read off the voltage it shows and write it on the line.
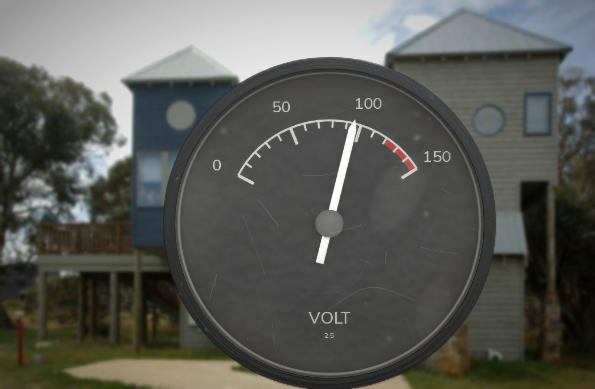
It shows 95 V
